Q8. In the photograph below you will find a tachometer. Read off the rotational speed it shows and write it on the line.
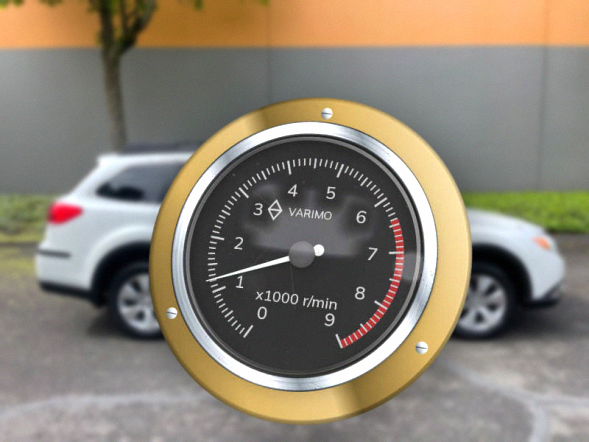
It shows 1200 rpm
